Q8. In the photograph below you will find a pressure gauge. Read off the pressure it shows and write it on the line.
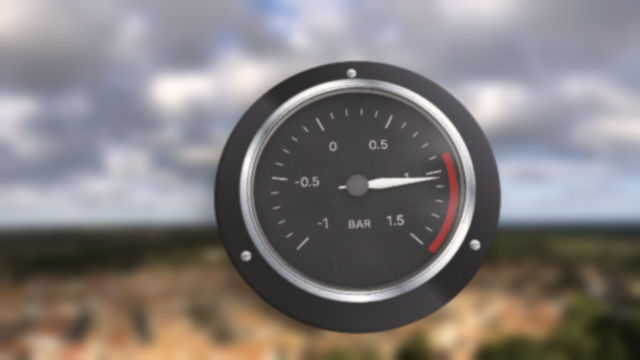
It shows 1.05 bar
